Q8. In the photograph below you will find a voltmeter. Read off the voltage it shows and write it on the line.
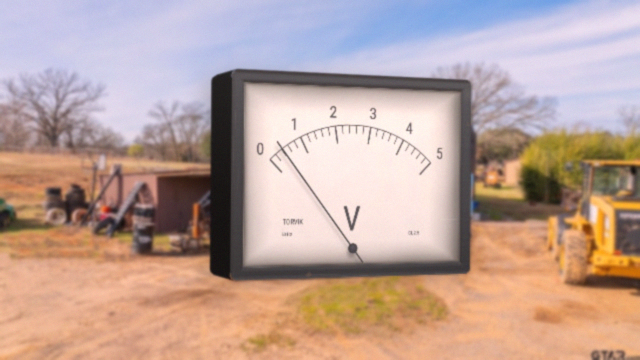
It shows 0.4 V
